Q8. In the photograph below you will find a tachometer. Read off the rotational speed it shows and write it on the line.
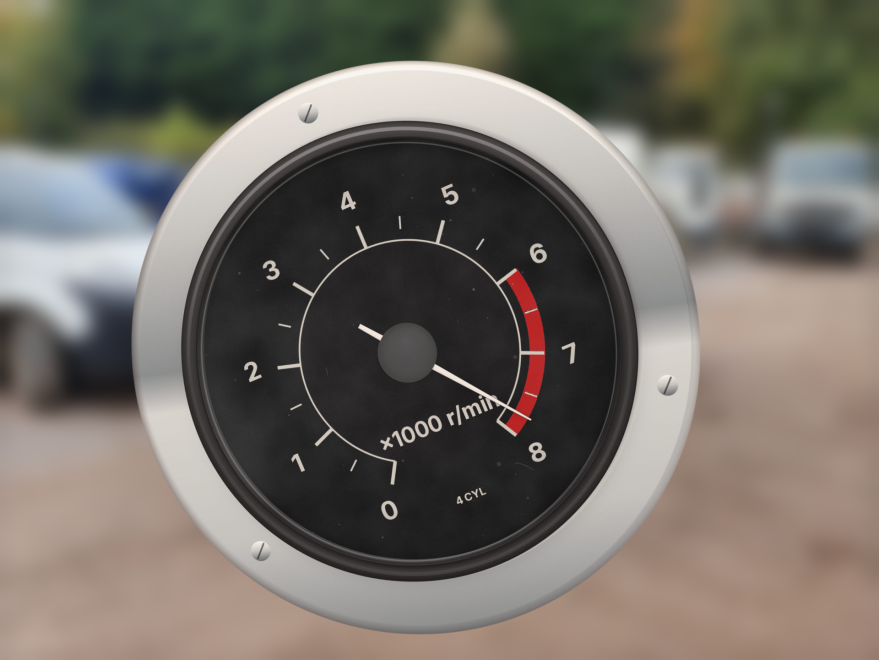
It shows 7750 rpm
